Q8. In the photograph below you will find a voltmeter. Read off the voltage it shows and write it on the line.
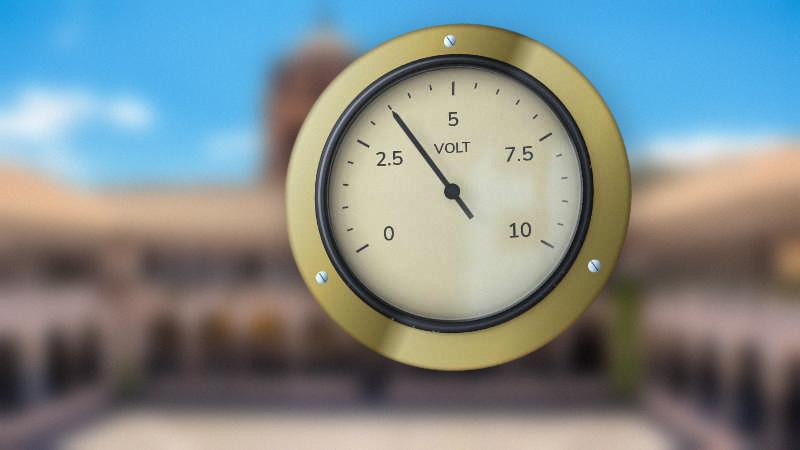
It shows 3.5 V
